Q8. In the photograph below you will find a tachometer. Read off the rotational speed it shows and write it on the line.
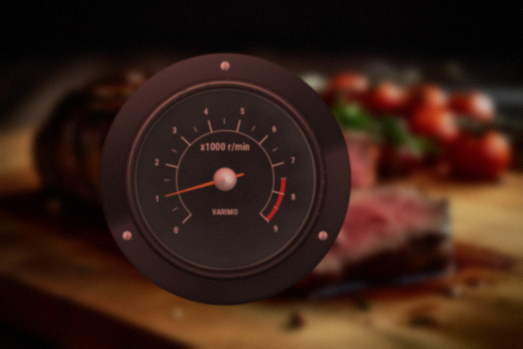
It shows 1000 rpm
